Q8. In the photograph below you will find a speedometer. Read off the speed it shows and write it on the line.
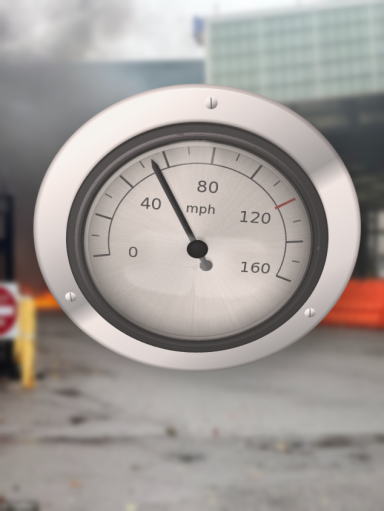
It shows 55 mph
